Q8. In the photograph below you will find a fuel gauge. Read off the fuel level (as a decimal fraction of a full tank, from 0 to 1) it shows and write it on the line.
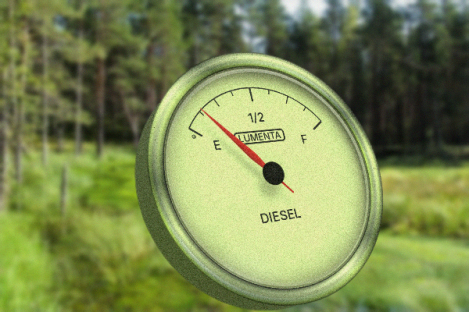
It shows 0.125
